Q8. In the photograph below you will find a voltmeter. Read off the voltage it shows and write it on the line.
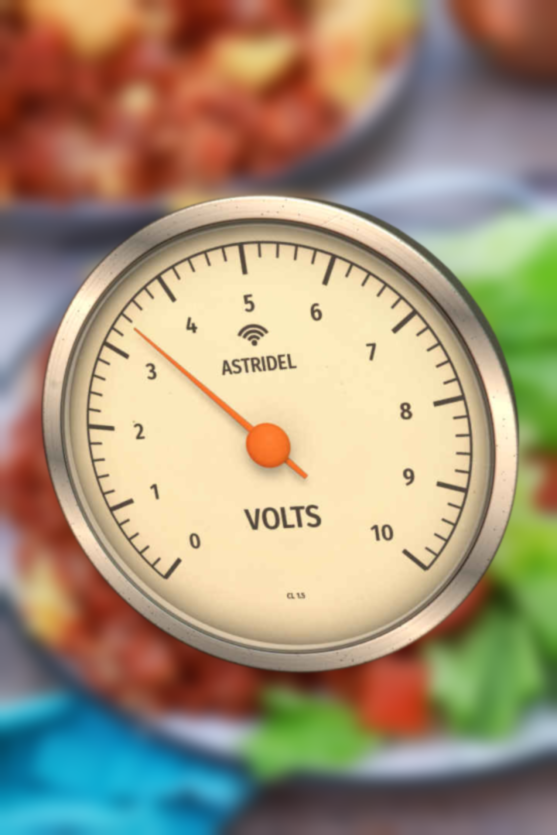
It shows 3.4 V
